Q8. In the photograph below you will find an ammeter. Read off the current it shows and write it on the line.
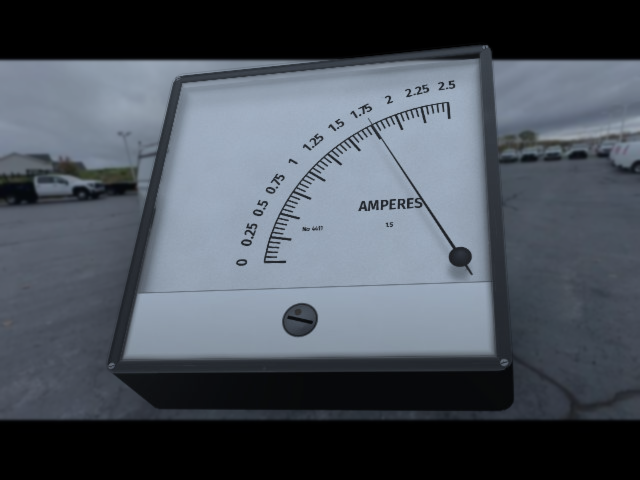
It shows 1.75 A
